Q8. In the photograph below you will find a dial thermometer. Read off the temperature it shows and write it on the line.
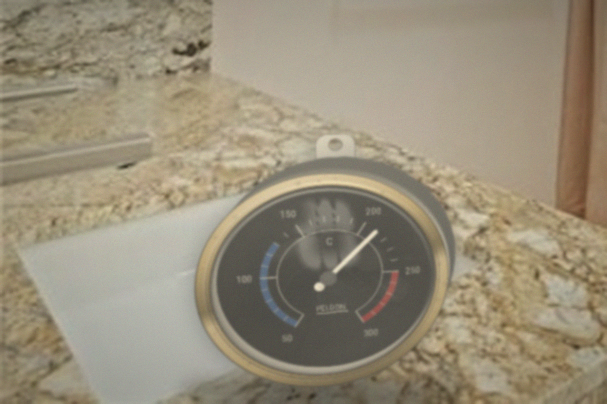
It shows 210 °C
